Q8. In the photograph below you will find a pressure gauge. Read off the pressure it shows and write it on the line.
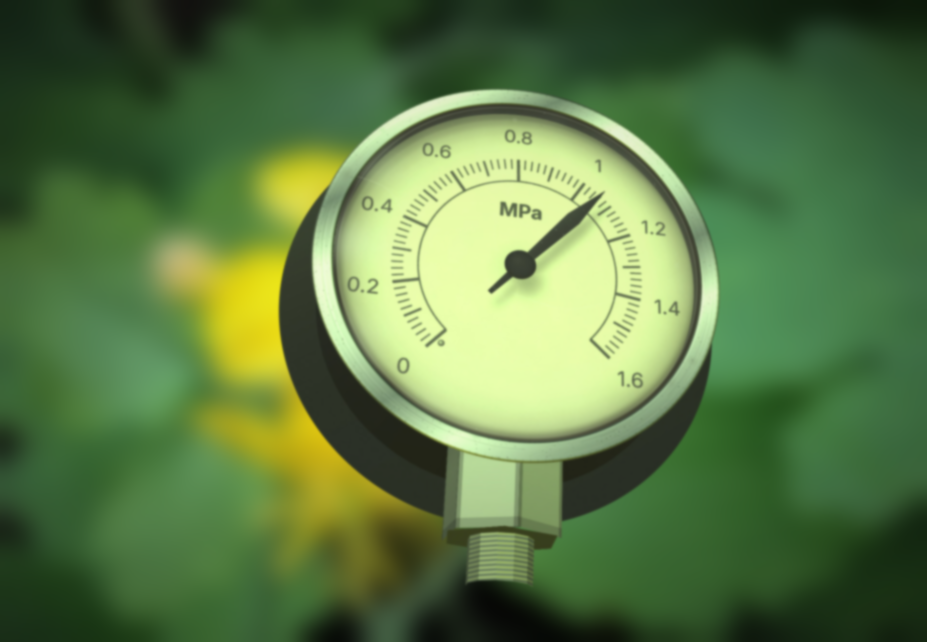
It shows 1.06 MPa
